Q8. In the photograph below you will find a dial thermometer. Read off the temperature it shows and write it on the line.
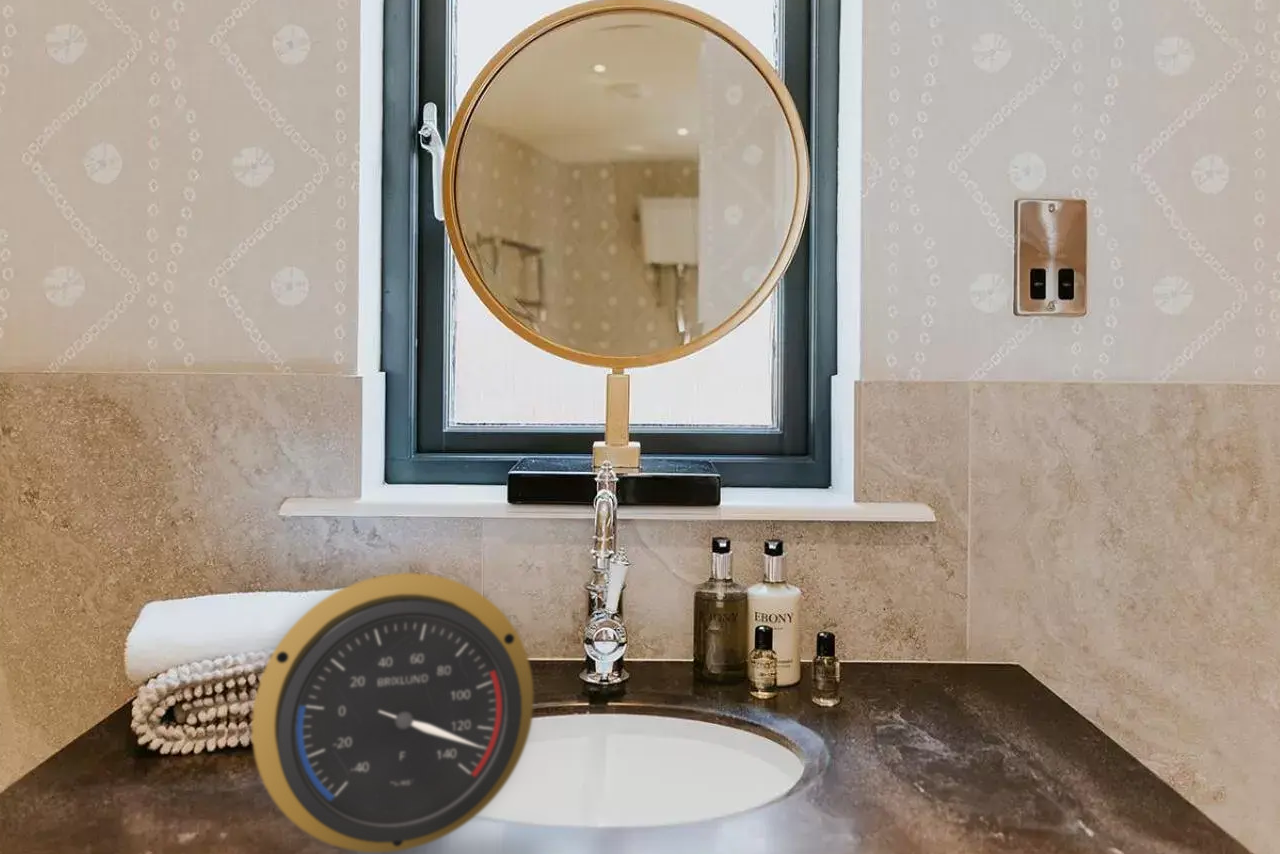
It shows 128 °F
